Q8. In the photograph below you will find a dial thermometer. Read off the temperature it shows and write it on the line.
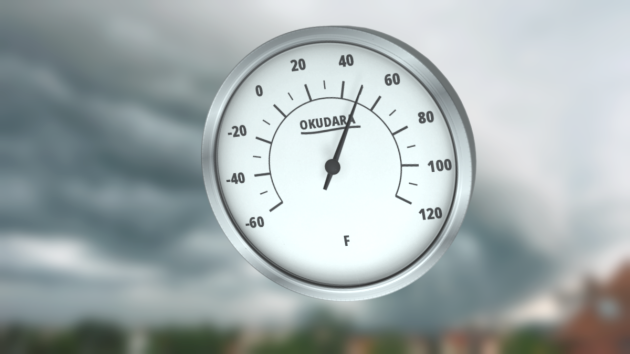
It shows 50 °F
